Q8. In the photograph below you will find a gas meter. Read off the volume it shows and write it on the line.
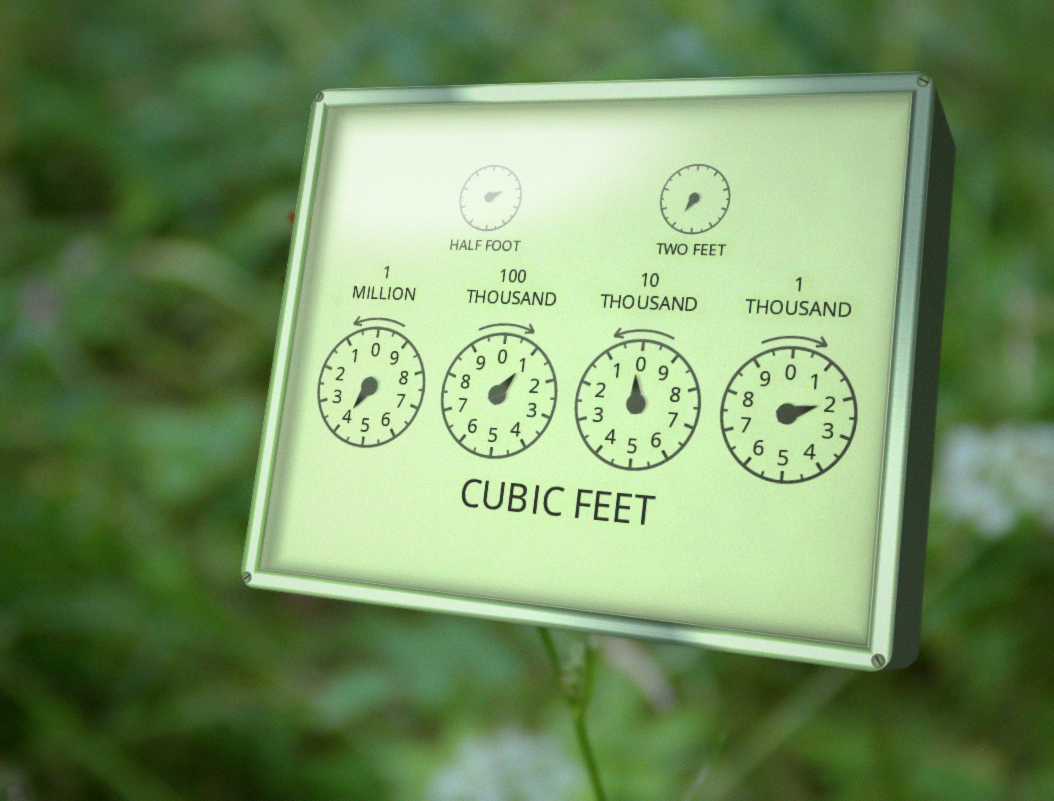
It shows 410200 ft³
